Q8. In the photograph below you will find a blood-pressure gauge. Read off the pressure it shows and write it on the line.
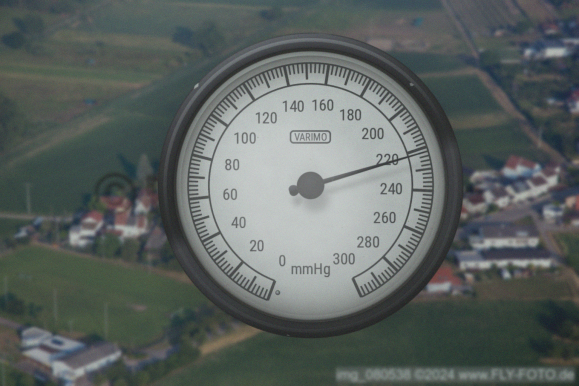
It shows 222 mmHg
